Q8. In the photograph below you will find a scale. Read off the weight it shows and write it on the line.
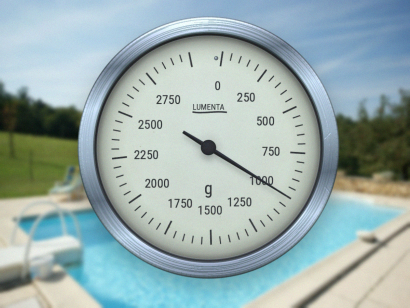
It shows 1000 g
